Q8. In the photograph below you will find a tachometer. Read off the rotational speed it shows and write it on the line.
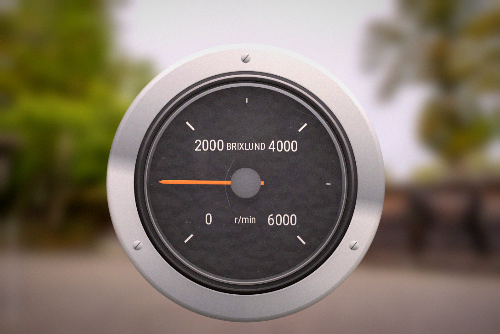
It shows 1000 rpm
